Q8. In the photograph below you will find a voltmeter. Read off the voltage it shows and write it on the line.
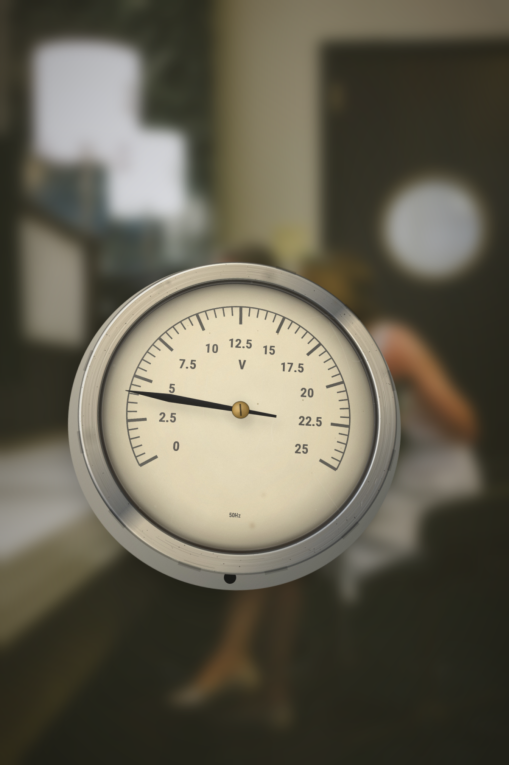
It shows 4 V
